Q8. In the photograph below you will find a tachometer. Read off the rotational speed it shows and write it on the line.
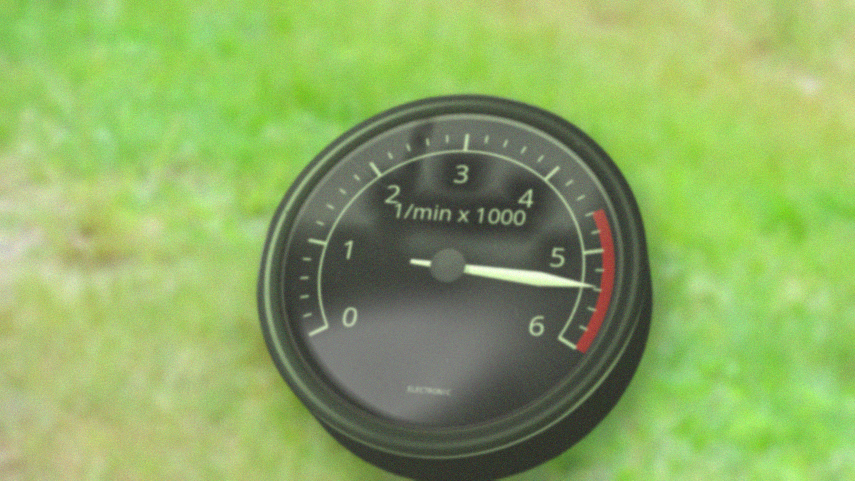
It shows 5400 rpm
